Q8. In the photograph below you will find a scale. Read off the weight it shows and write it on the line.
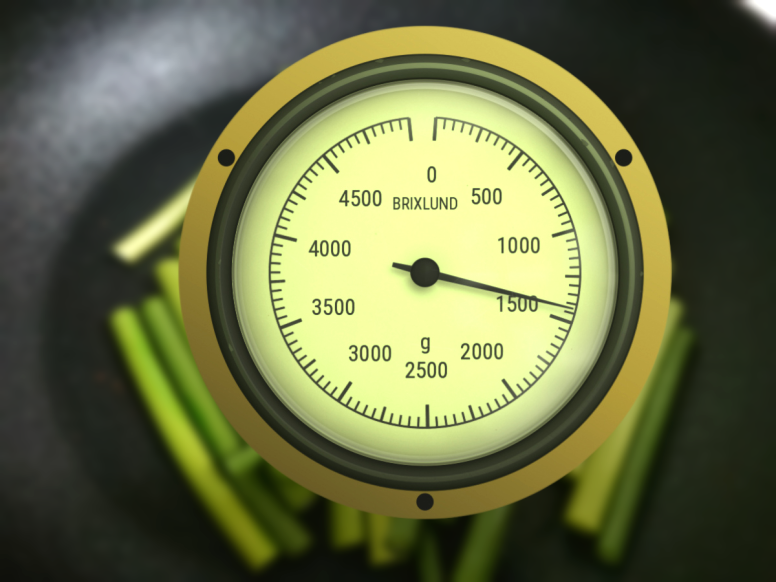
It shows 1425 g
